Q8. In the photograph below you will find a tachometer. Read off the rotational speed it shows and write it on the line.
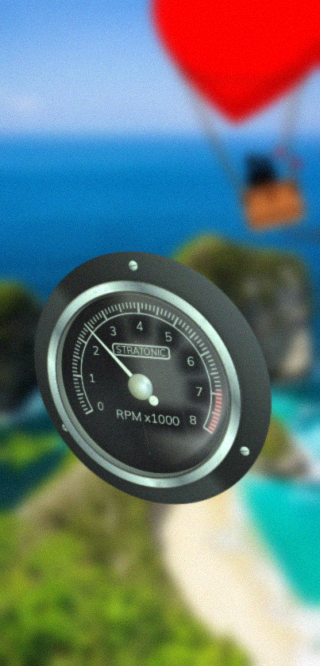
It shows 2500 rpm
